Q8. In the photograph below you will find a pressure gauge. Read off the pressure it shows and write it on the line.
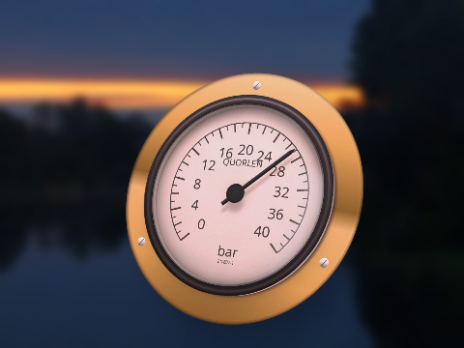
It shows 27 bar
